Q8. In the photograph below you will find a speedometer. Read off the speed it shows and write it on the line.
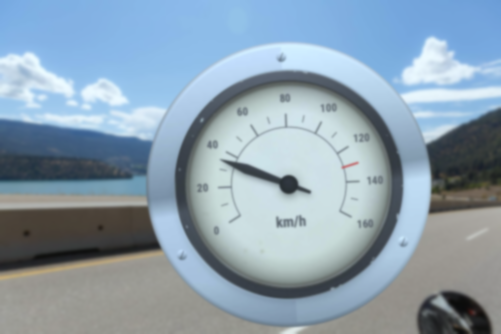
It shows 35 km/h
